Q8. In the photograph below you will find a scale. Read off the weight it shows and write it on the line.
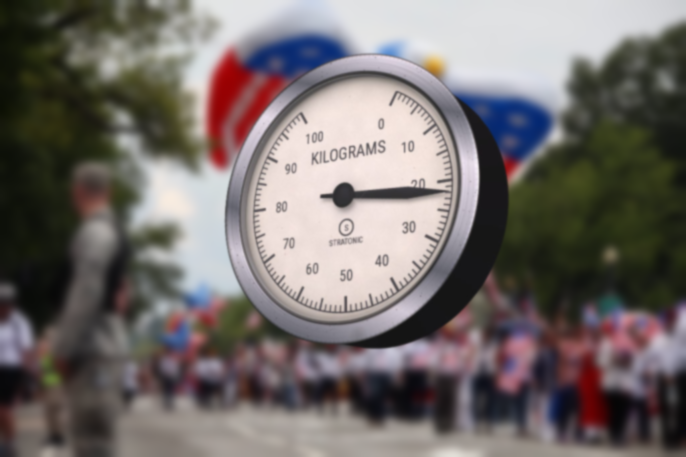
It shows 22 kg
